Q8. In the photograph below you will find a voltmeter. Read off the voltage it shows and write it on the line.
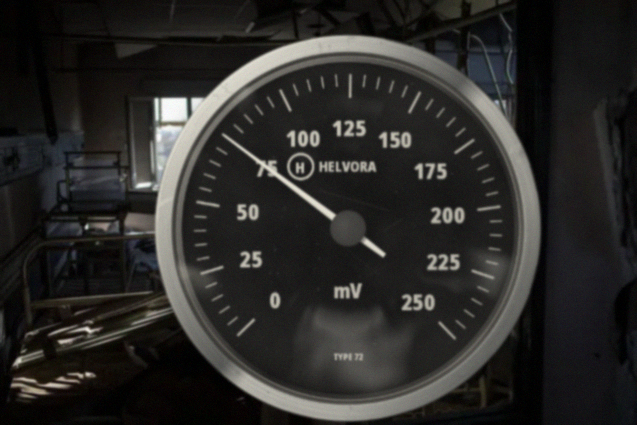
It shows 75 mV
